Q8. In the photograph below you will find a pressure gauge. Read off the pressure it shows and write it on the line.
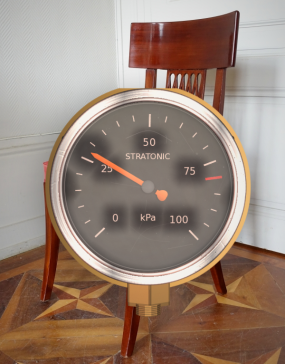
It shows 27.5 kPa
